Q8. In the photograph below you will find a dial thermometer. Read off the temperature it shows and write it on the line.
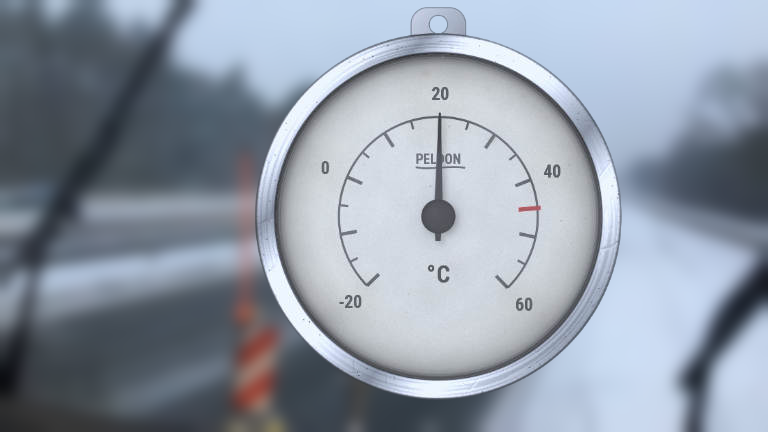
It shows 20 °C
